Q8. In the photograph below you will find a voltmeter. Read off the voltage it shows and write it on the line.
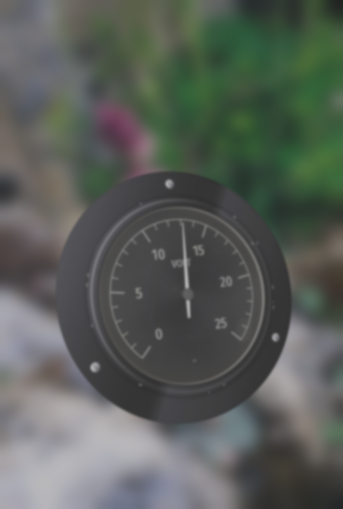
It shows 13 V
